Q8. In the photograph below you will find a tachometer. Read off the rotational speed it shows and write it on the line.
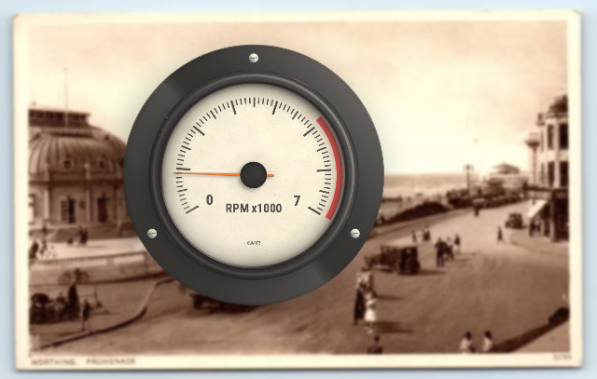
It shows 900 rpm
